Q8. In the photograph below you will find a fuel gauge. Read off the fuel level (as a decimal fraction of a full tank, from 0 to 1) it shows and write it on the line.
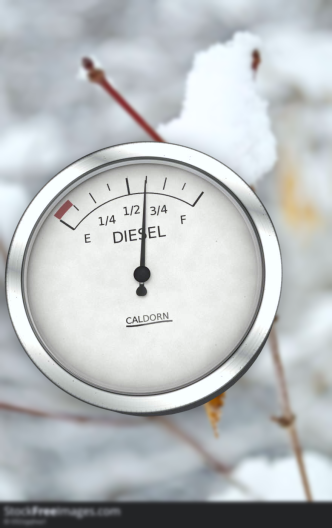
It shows 0.625
